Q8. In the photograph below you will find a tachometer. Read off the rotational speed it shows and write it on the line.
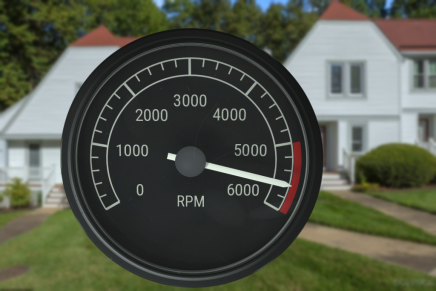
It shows 5600 rpm
